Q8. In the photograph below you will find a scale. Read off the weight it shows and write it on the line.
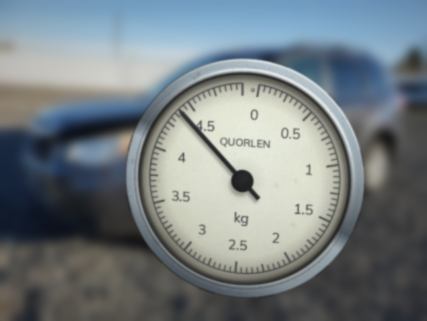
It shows 4.4 kg
